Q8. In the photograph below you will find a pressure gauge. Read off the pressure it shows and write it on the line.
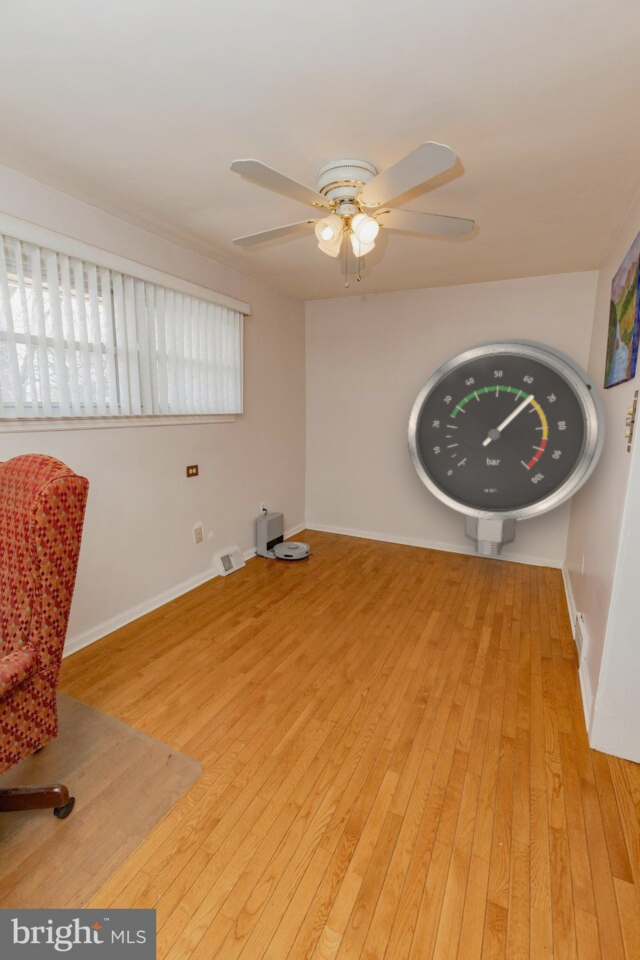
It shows 65 bar
